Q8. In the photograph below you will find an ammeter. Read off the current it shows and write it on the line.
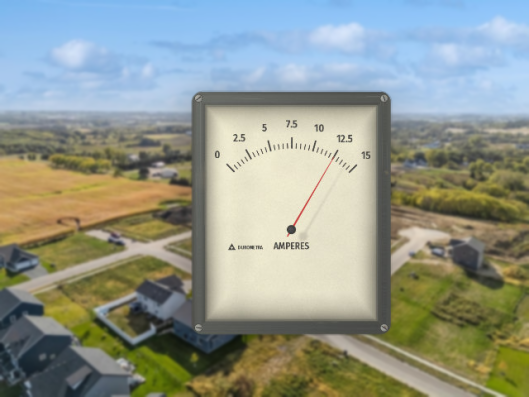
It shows 12.5 A
